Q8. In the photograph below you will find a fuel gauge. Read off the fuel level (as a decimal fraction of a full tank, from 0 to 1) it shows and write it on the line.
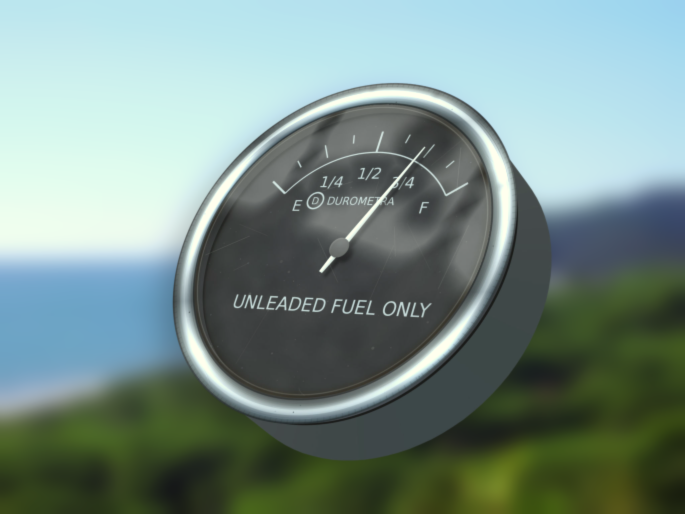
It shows 0.75
